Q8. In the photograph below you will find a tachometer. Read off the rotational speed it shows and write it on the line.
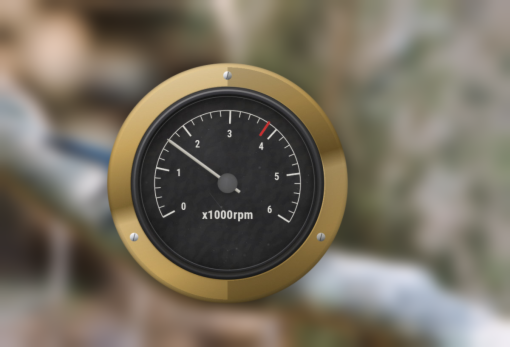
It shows 1600 rpm
